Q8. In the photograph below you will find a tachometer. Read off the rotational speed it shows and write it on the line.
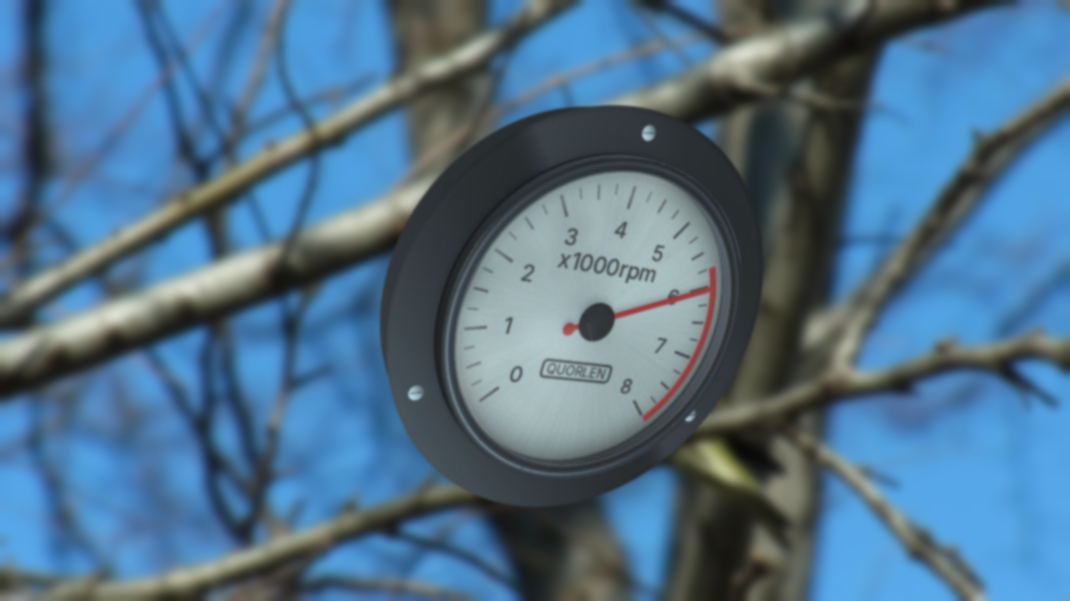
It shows 6000 rpm
